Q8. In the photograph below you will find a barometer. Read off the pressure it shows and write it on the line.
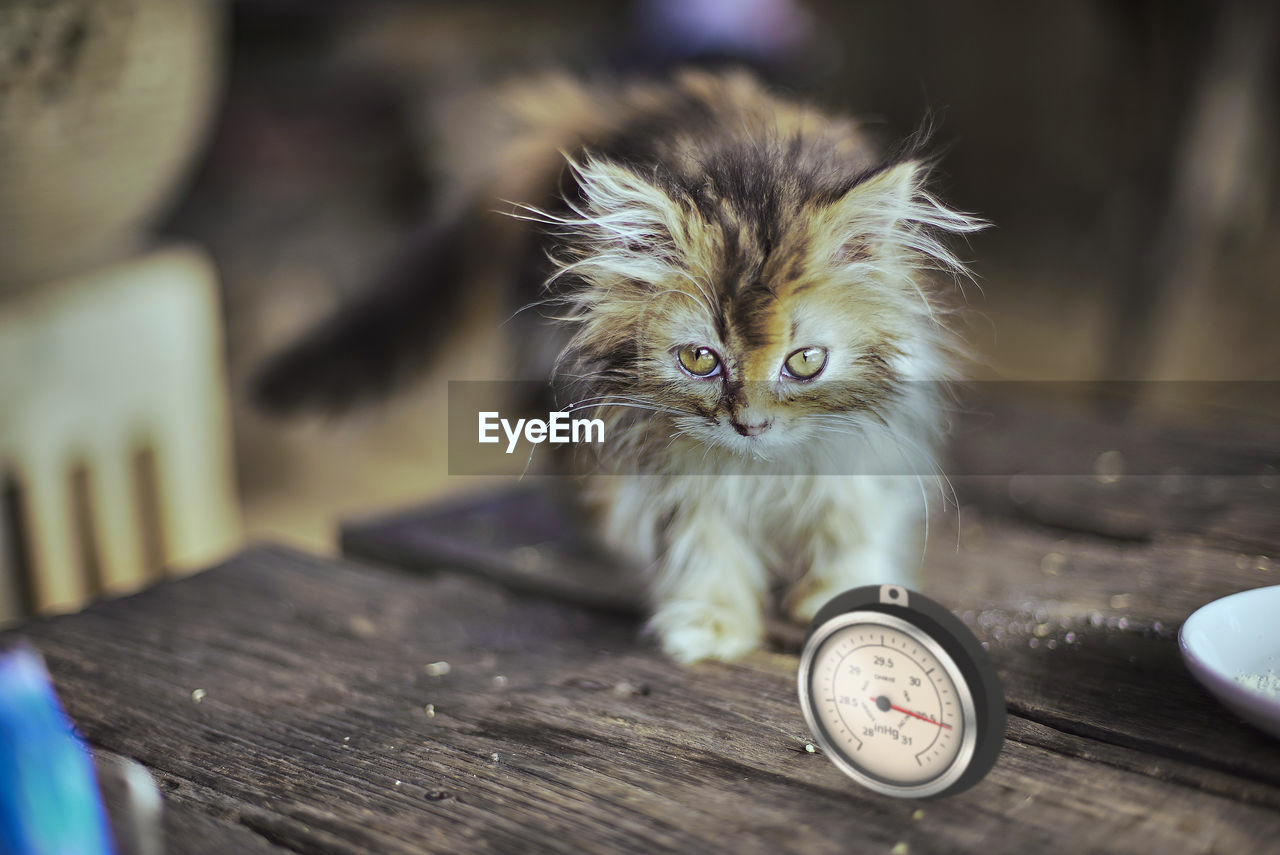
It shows 30.5 inHg
